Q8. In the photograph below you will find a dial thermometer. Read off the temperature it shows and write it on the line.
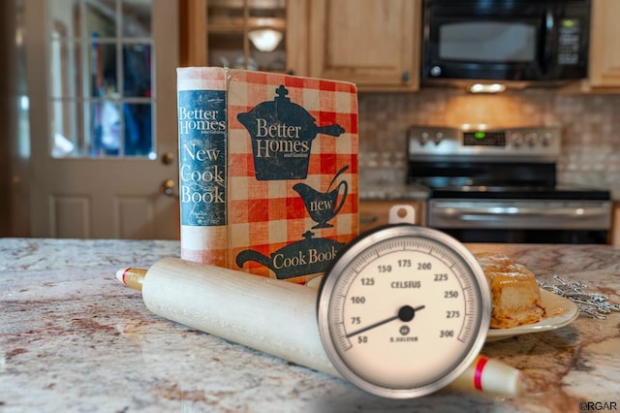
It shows 62.5 °C
